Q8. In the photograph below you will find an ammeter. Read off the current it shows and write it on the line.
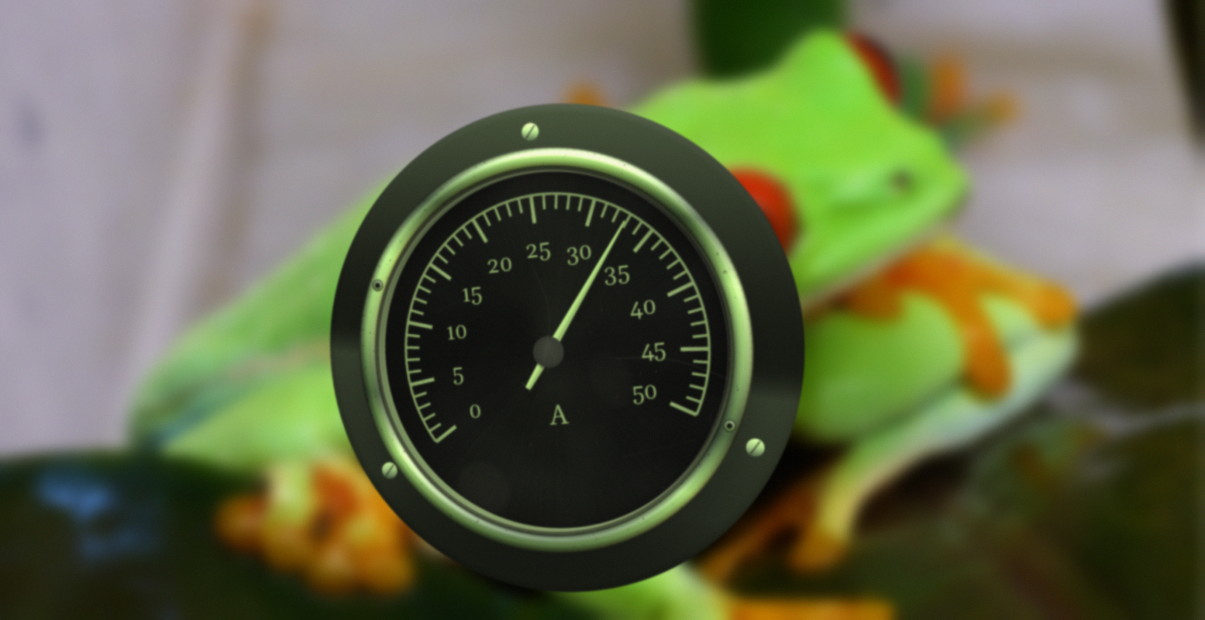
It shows 33 A
